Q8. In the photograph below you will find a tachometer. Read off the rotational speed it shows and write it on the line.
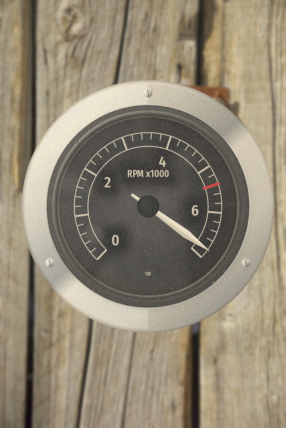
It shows 6800 rpm
